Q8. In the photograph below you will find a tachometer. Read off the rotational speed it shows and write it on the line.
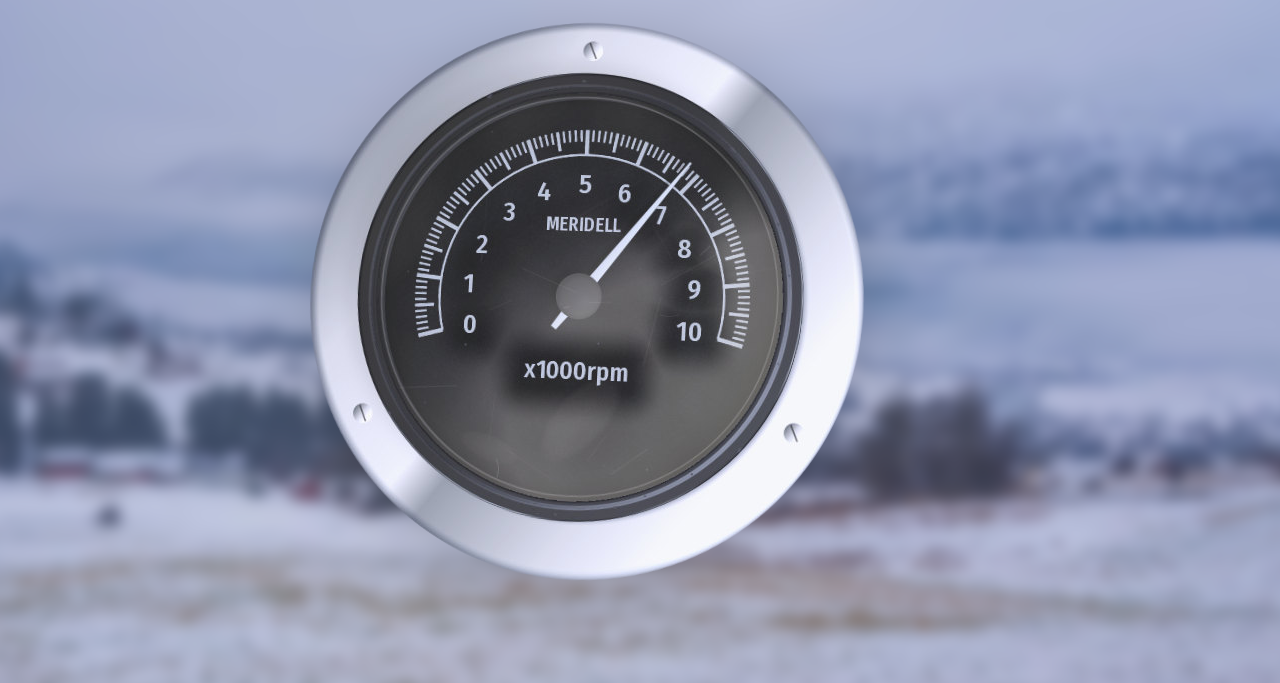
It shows 6800 rpm
